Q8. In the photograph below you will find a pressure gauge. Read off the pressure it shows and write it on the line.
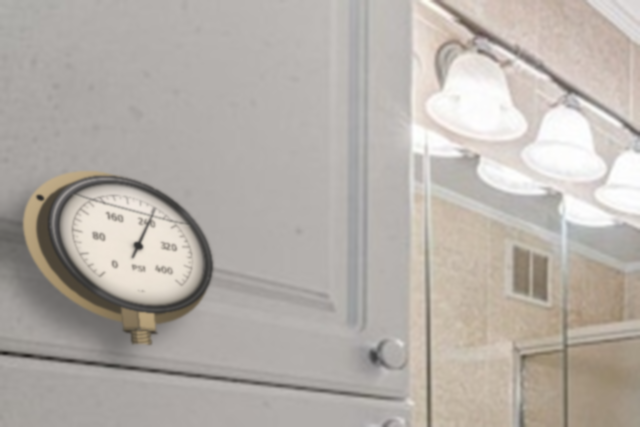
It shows 240 psi
